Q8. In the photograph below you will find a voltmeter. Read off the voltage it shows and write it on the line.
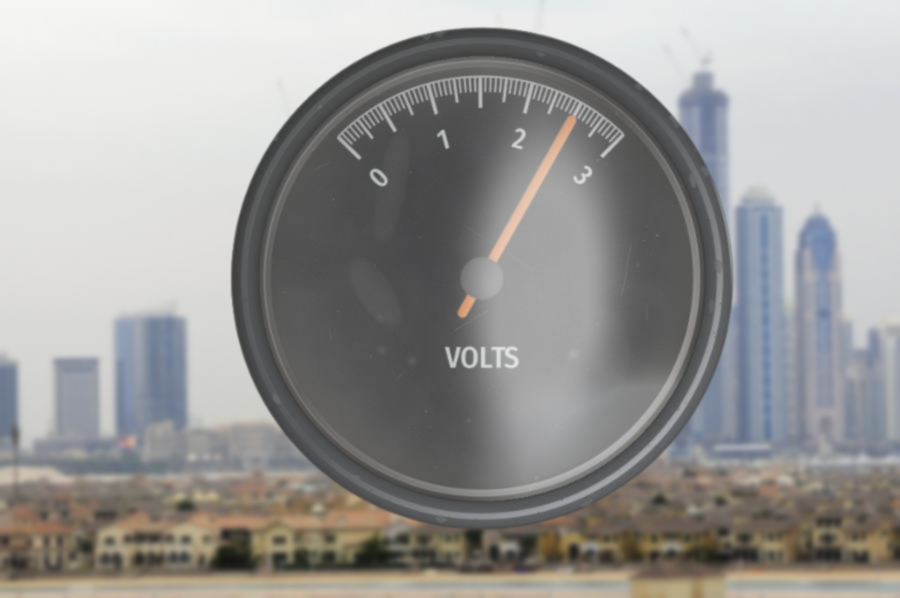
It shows 2.5 V
